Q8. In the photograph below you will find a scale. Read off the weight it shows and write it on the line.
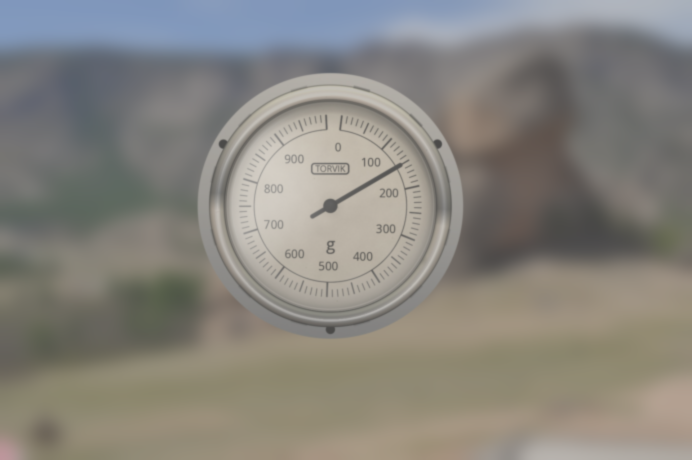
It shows 150 g
